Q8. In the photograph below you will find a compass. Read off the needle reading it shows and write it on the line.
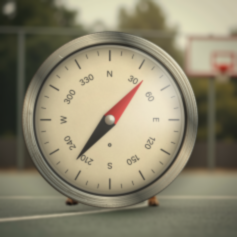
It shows 40 °
